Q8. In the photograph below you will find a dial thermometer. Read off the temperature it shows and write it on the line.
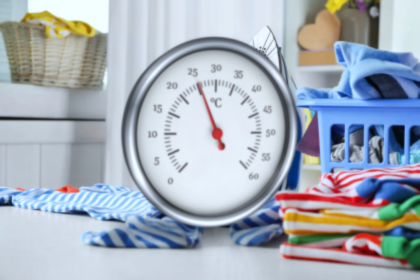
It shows 25 °C
